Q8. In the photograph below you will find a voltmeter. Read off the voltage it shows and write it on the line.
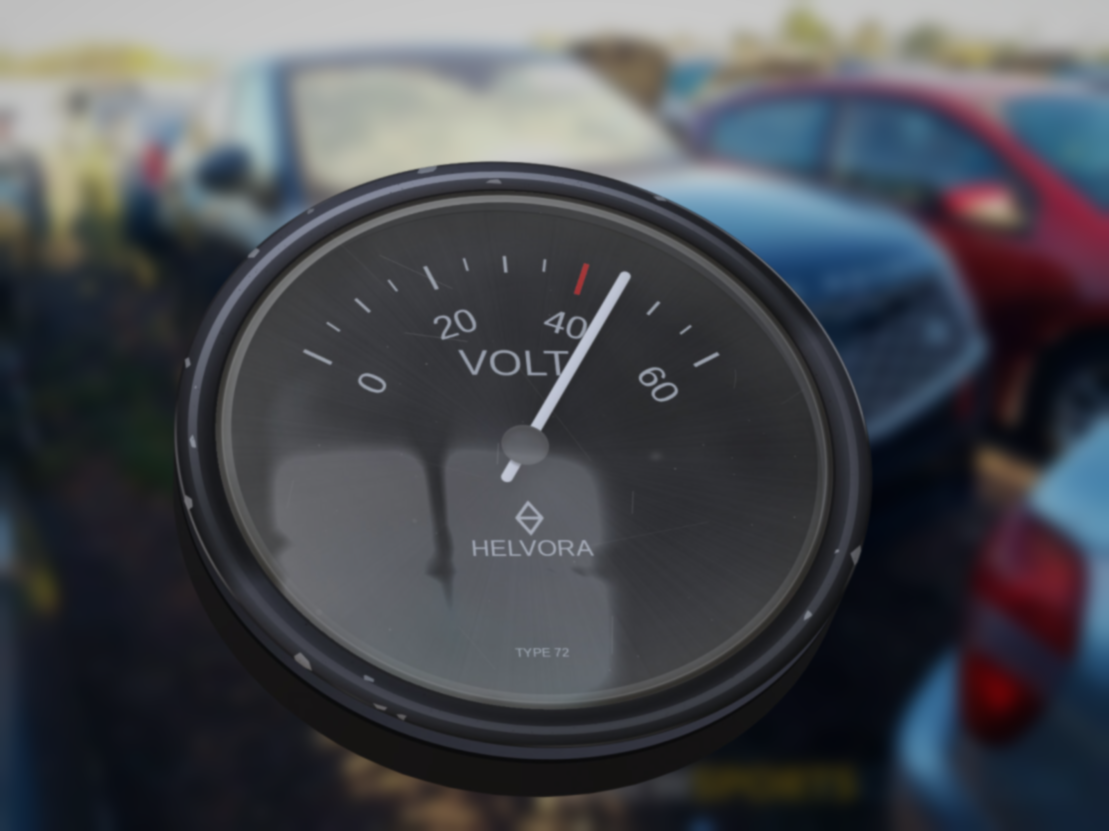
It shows 45 V
